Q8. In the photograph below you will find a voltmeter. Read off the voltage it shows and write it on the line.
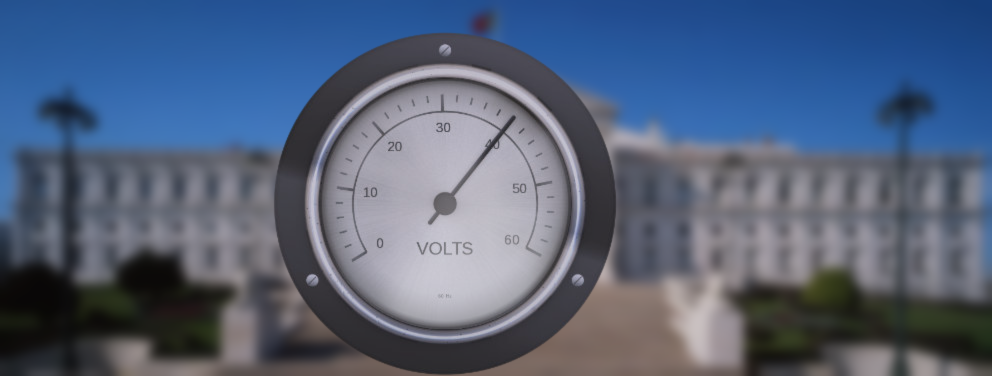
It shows 40 V
